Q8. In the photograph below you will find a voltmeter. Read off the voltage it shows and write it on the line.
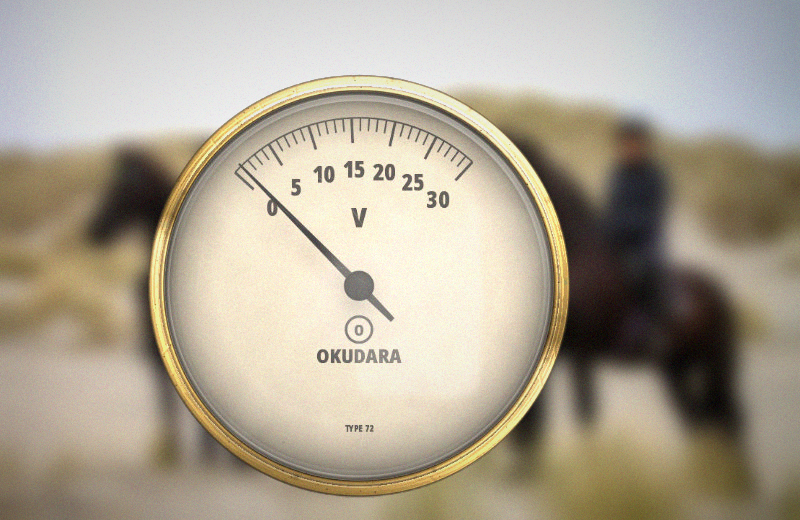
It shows 1 V
